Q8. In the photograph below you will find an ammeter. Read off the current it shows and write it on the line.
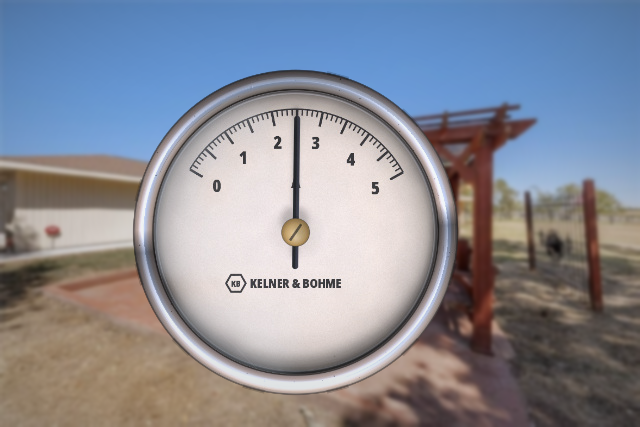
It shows 2.5 A
